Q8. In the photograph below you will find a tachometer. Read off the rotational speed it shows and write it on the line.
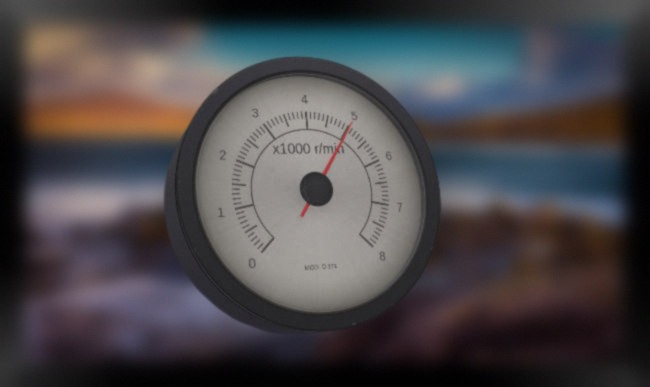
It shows 5000 rpm
